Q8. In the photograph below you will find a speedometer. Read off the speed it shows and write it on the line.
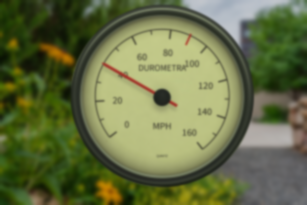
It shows 40 mph
